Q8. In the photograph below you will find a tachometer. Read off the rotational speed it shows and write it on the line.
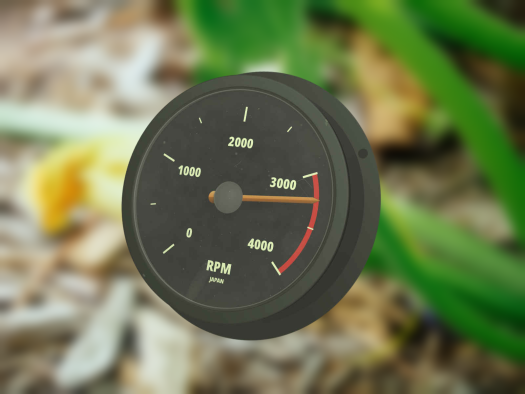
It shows 3250 rpm
